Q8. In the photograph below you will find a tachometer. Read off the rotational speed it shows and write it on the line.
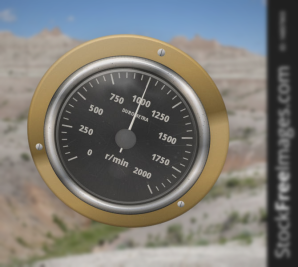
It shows 1000 rpm
